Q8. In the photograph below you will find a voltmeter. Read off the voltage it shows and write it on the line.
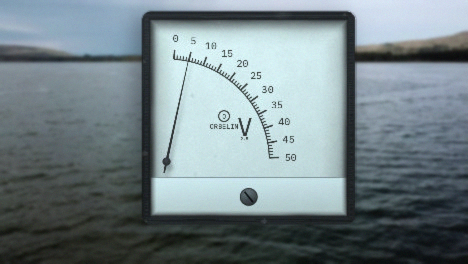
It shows 5 V
